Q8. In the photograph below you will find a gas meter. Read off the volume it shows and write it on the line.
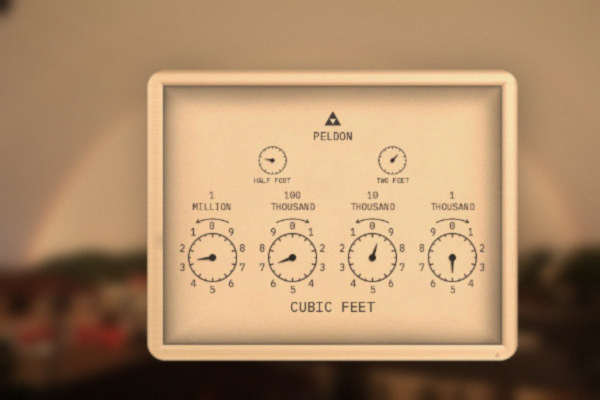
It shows 269500 ft³
